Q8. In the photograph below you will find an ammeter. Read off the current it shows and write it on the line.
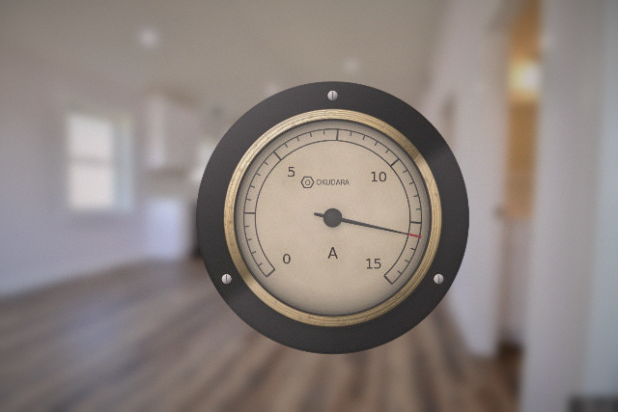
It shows 13 A
